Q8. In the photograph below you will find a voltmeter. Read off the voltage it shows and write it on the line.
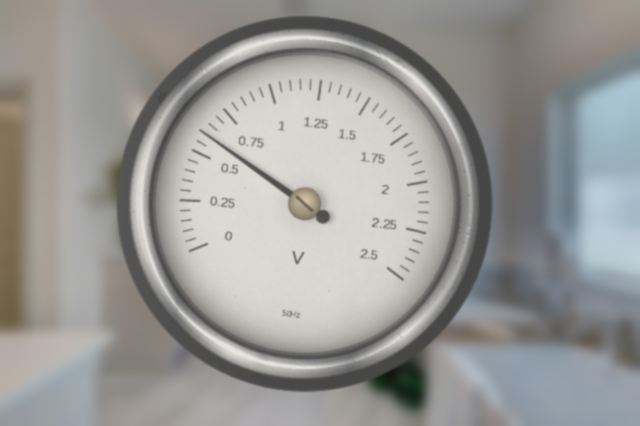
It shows 0.6 V
